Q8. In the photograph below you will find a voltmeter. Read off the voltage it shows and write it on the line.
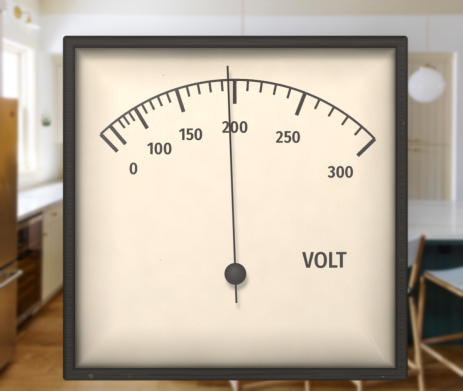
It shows 195 V
